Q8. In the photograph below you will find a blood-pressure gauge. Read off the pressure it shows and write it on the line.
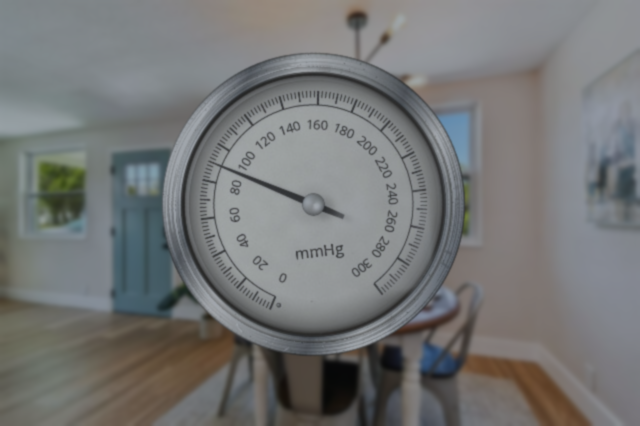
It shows 90 mmHg
